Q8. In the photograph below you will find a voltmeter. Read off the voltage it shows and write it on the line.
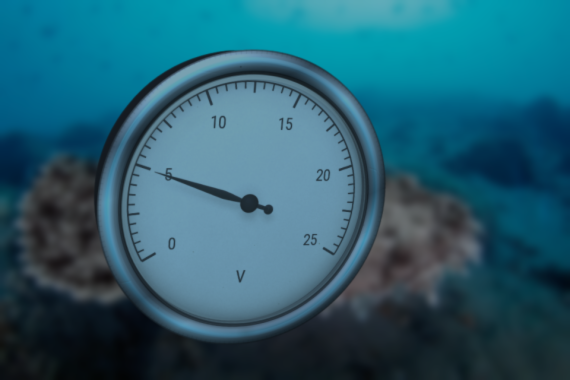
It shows 5 V
